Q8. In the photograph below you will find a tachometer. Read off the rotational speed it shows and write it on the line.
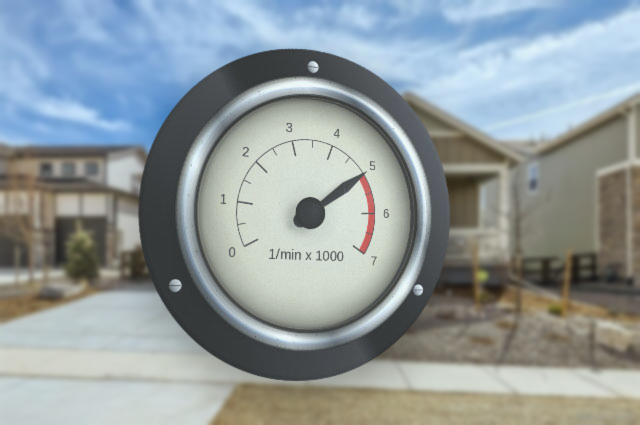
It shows 5000 rpm
